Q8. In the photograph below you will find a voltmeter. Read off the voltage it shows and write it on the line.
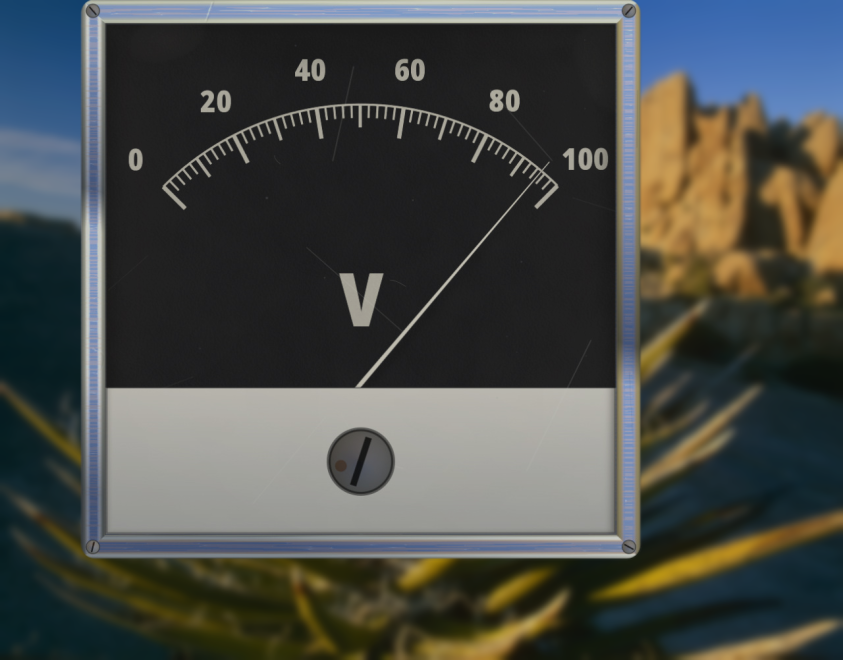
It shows 95 V
